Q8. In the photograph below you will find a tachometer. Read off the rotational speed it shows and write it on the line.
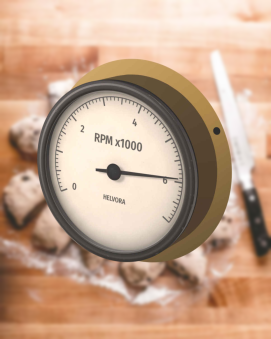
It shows 5900 rpm
